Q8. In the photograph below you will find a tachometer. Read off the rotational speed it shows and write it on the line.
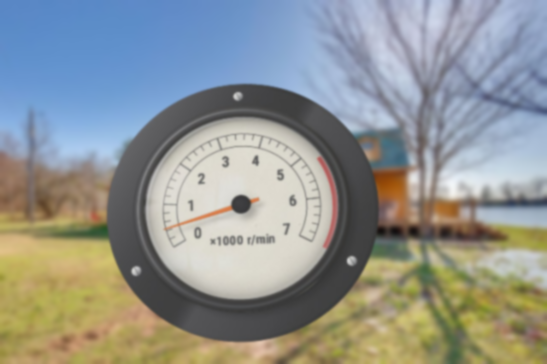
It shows 400 rpm
